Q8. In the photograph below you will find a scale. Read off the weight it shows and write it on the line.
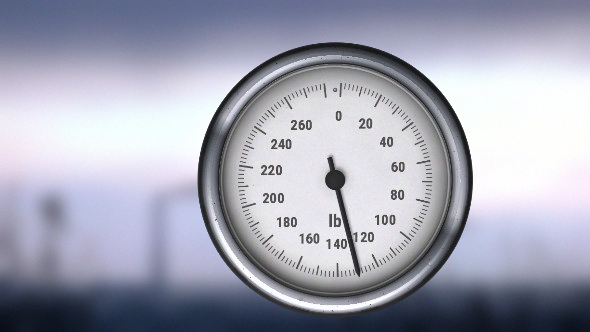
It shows 130 lb
